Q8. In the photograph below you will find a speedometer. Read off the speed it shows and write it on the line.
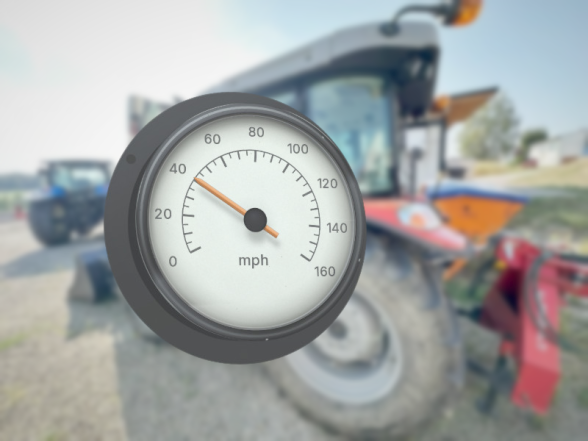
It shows 40 mph
